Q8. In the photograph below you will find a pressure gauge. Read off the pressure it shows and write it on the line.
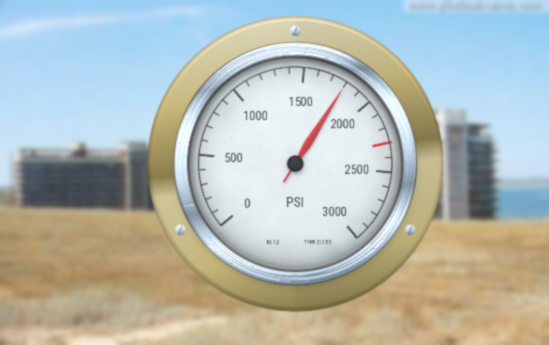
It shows 1800 psi
